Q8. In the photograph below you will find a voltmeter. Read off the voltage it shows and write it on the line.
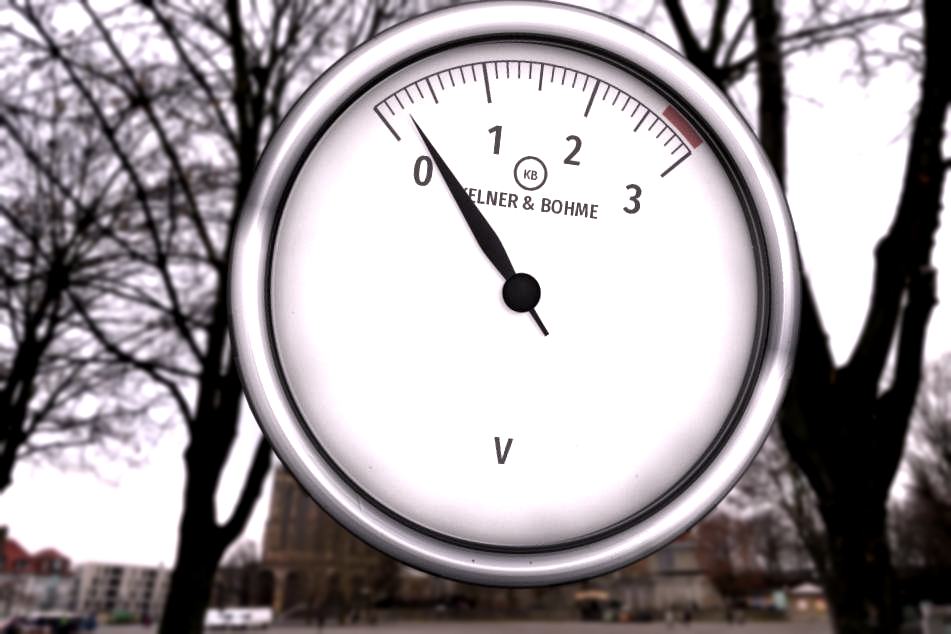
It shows 0.2 V
